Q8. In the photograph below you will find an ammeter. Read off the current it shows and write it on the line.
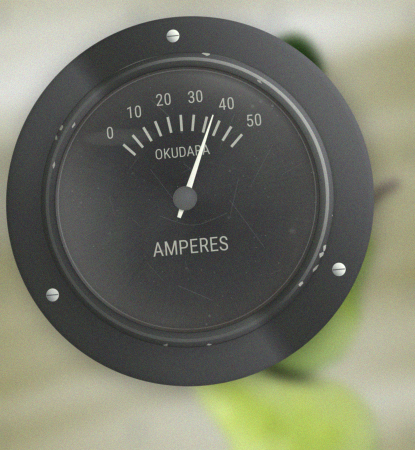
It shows 37.5 A
